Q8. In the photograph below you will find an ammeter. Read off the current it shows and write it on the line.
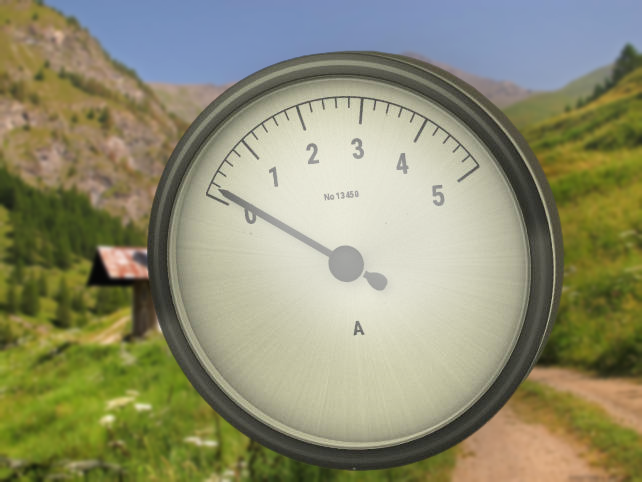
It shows 0.2 A
